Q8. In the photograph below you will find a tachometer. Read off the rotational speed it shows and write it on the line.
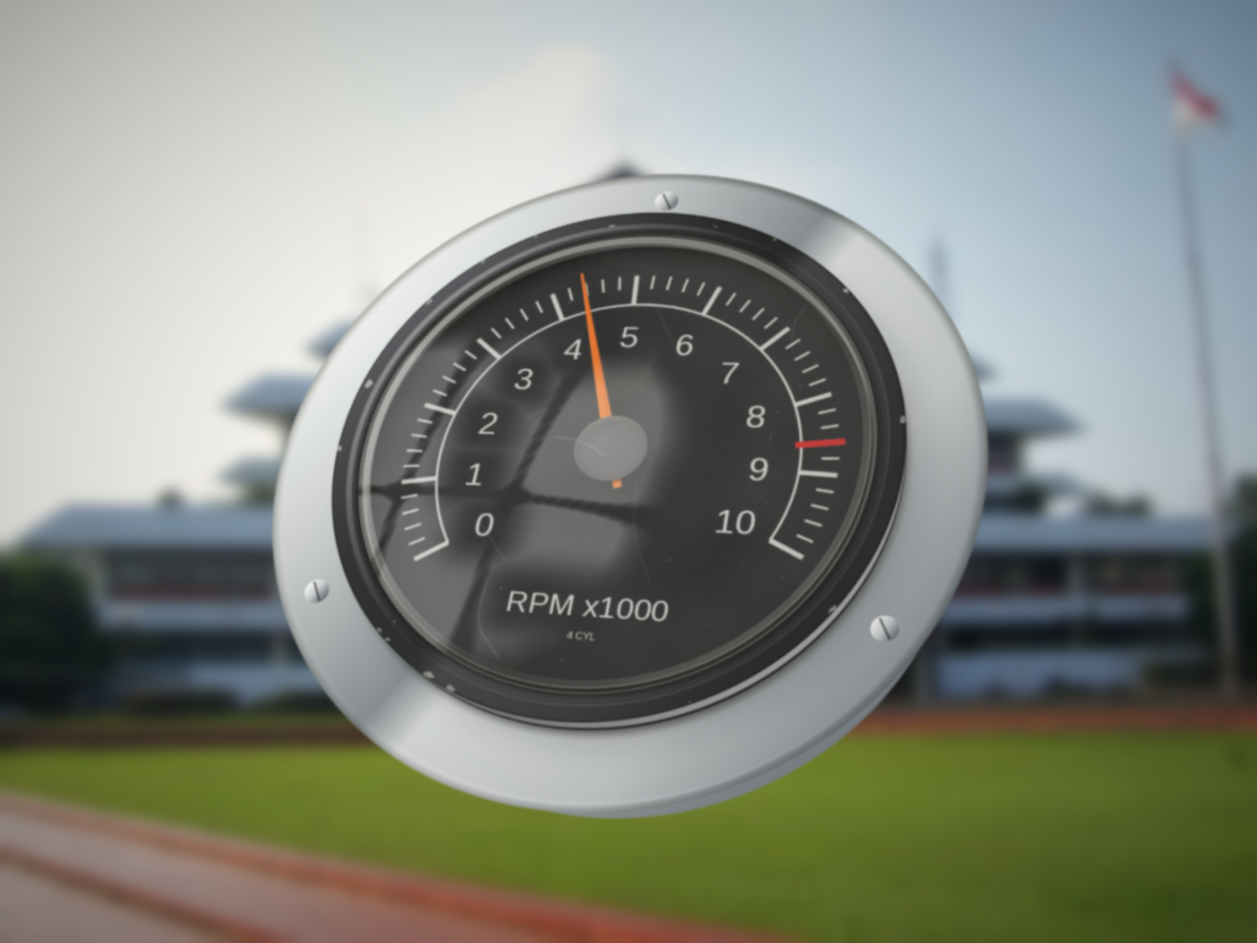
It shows 4400 rpm
